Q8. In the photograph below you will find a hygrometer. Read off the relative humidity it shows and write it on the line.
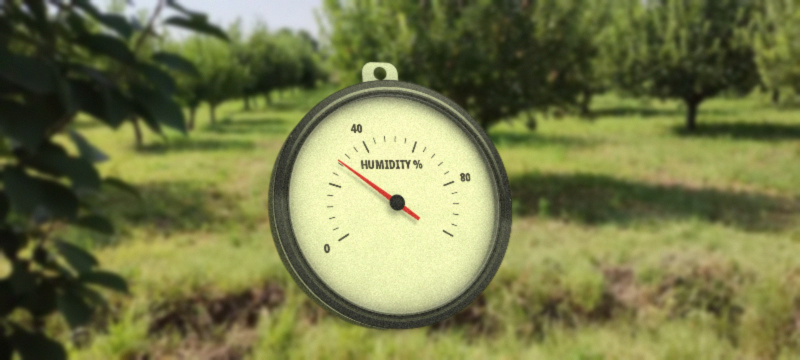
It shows 28 %
